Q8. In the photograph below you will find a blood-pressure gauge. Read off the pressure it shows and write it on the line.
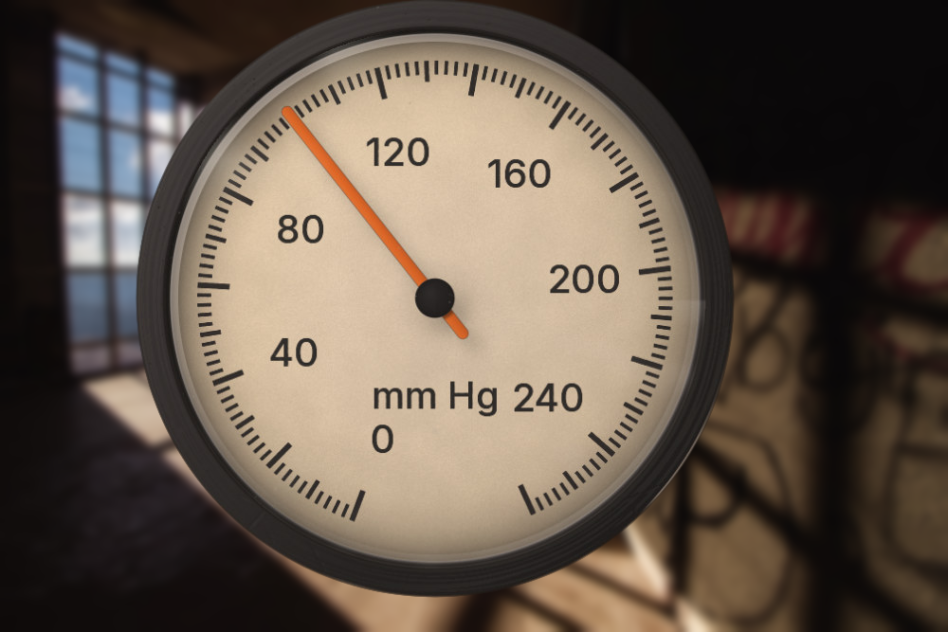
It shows 100 mmHg
